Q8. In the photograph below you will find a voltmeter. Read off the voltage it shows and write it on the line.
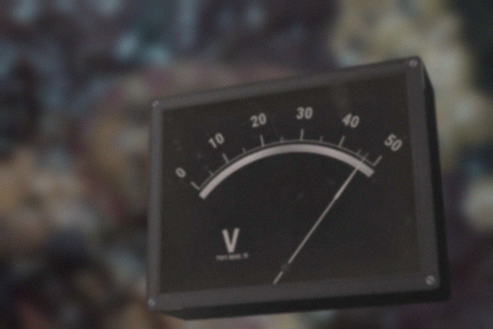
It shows 47.5 V
